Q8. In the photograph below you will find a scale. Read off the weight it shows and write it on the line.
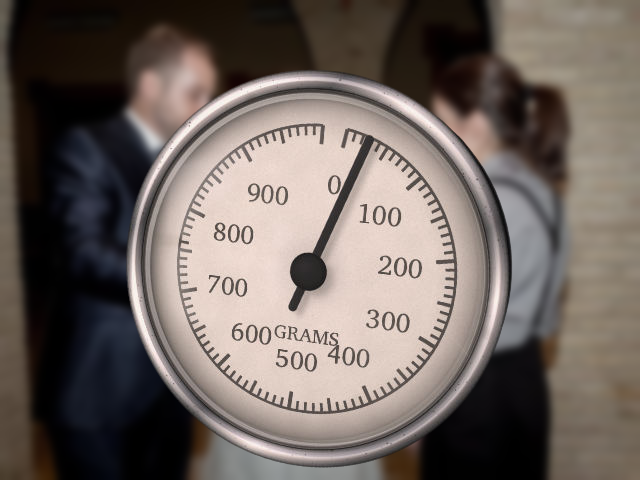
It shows 30 g
